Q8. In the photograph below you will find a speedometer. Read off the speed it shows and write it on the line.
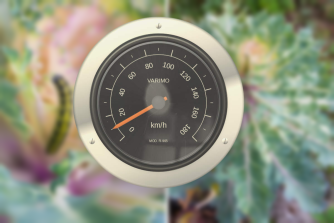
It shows 10 km/h
